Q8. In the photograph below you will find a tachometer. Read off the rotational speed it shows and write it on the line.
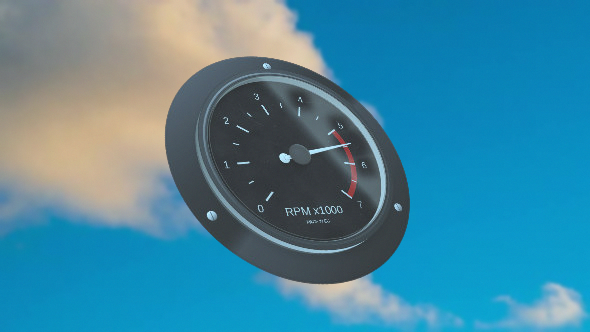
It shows 5500 rpm
